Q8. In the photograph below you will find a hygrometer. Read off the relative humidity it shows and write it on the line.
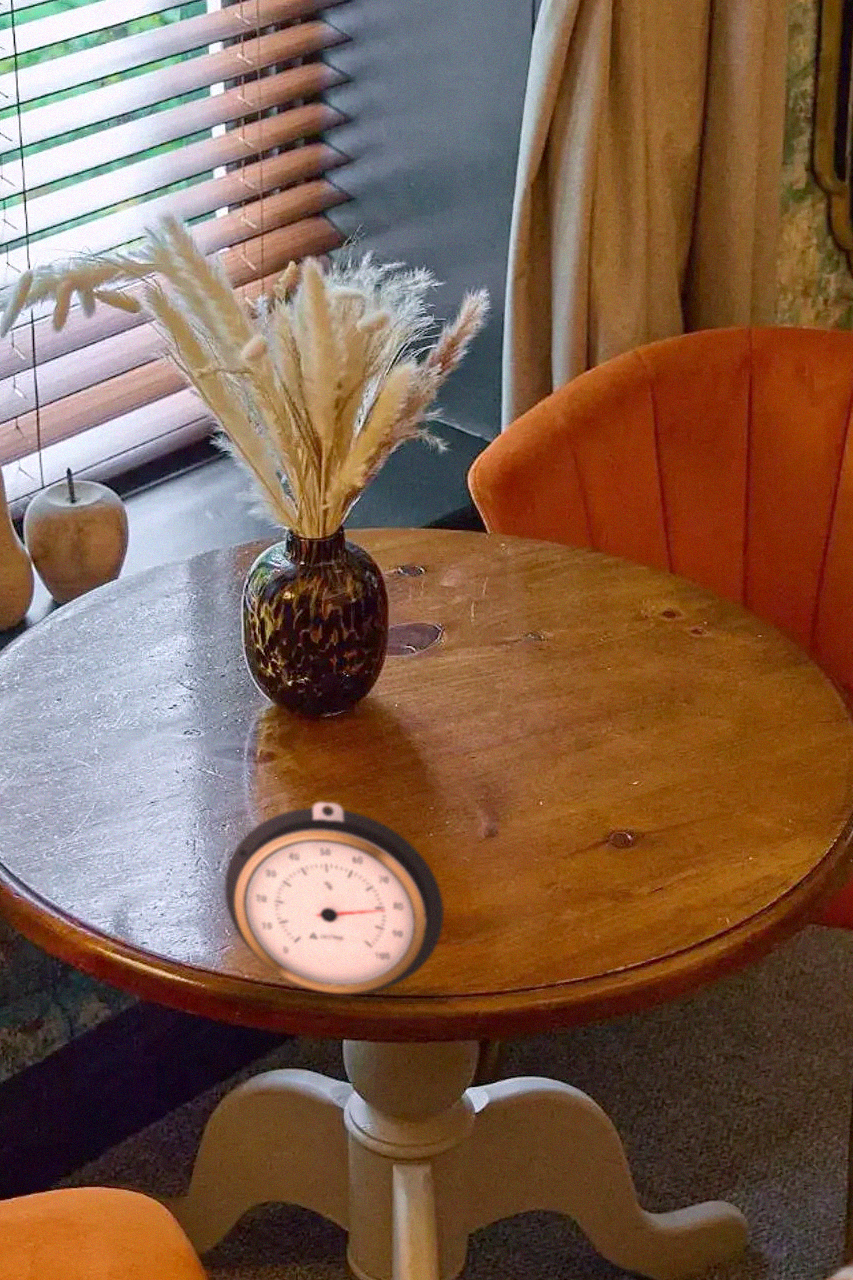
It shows 80 %
